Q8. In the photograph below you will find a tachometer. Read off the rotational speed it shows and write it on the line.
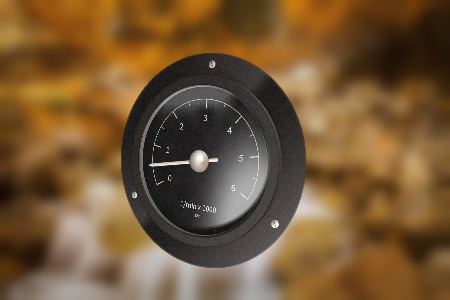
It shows 500 rpm
